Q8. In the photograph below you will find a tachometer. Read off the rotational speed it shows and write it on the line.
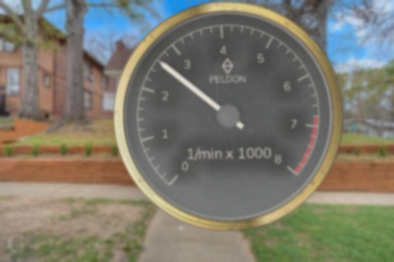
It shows 2600 rpm
